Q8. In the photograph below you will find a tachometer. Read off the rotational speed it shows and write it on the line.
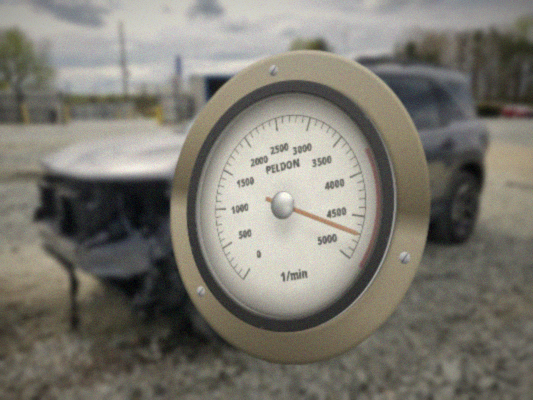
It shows 4700 rpm
